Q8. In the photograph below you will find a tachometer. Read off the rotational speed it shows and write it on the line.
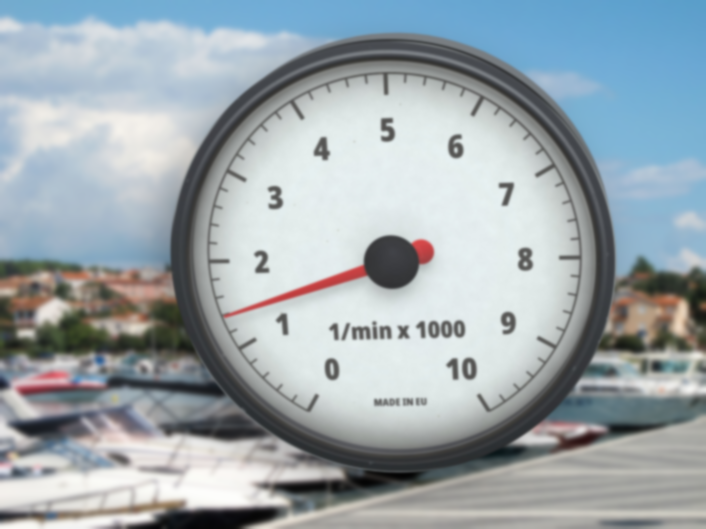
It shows 1400 rpm
